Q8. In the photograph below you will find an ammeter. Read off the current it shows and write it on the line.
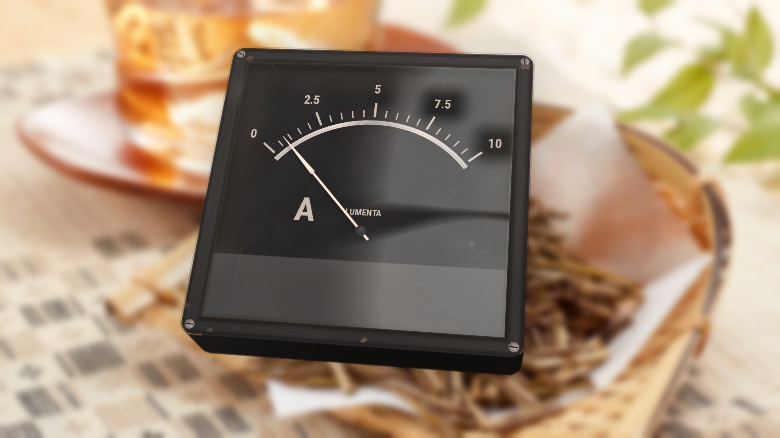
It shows 0.75 A
